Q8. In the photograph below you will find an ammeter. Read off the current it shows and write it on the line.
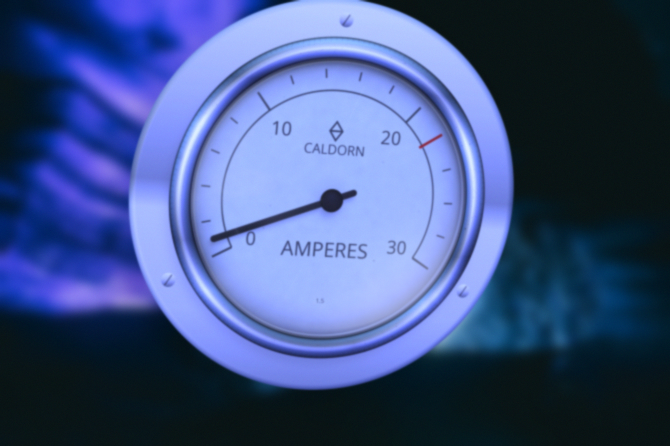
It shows 1 A
